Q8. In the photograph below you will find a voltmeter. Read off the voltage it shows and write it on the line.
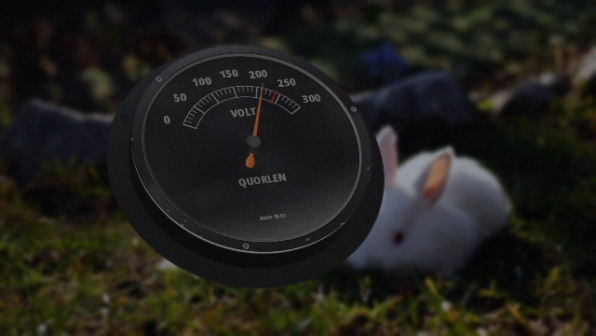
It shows 210 V
